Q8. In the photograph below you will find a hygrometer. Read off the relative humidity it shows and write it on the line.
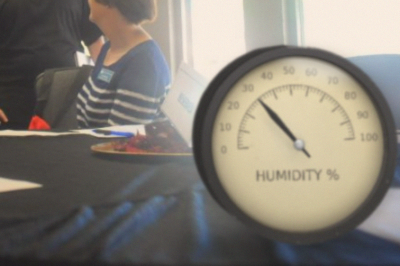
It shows 30 %
